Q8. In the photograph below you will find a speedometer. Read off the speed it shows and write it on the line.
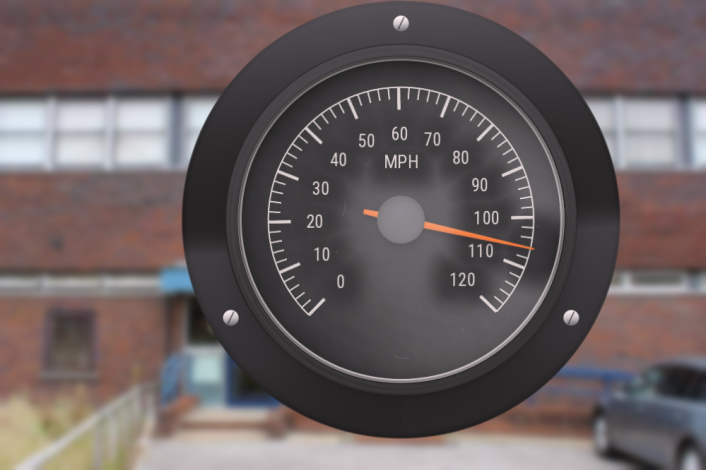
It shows 106 mph
